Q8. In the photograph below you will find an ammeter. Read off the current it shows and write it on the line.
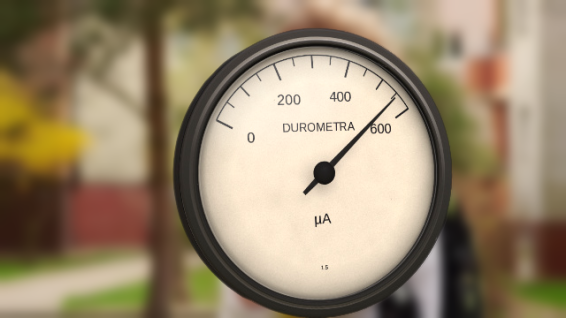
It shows 550 µA
